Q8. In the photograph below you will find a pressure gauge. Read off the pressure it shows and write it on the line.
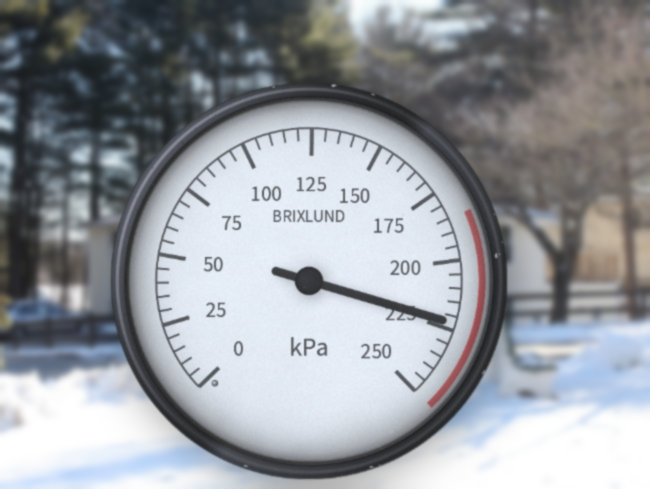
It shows 222.5 kPa
